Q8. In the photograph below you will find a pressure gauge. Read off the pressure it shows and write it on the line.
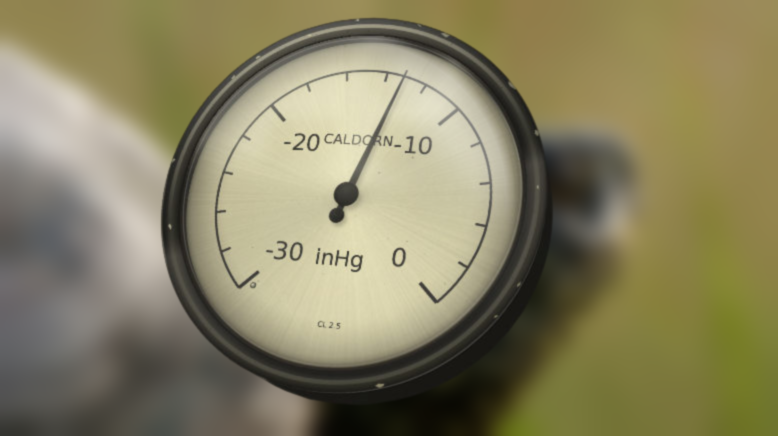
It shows -13 inHg
